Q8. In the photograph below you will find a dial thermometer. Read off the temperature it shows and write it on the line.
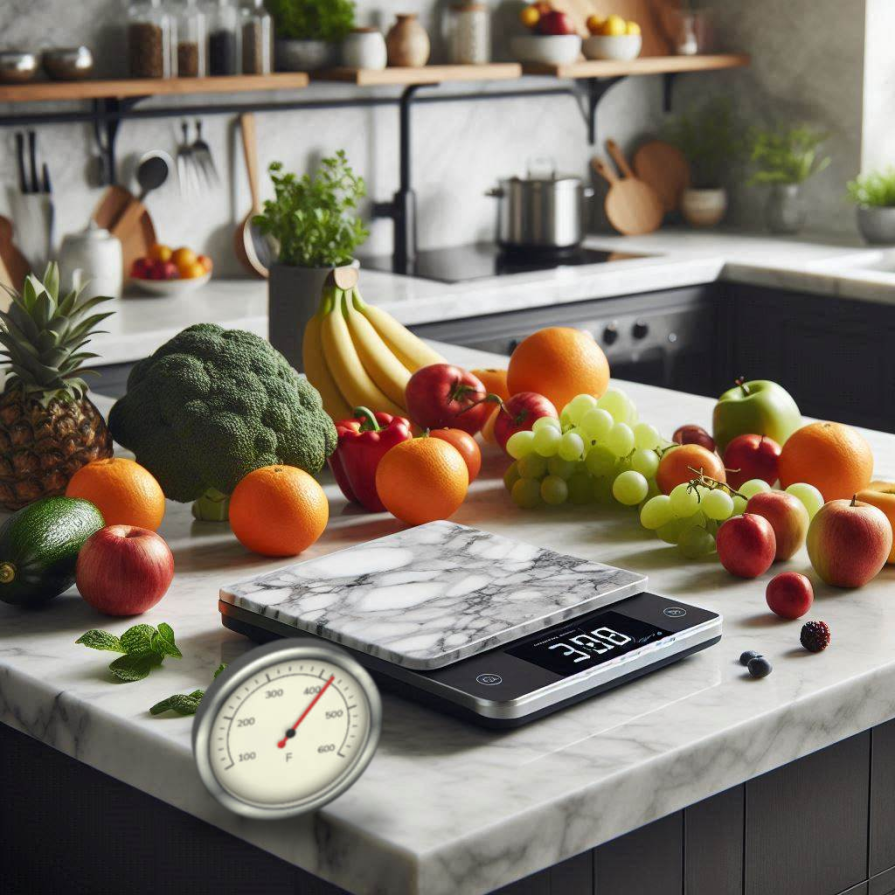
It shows 420 °F
